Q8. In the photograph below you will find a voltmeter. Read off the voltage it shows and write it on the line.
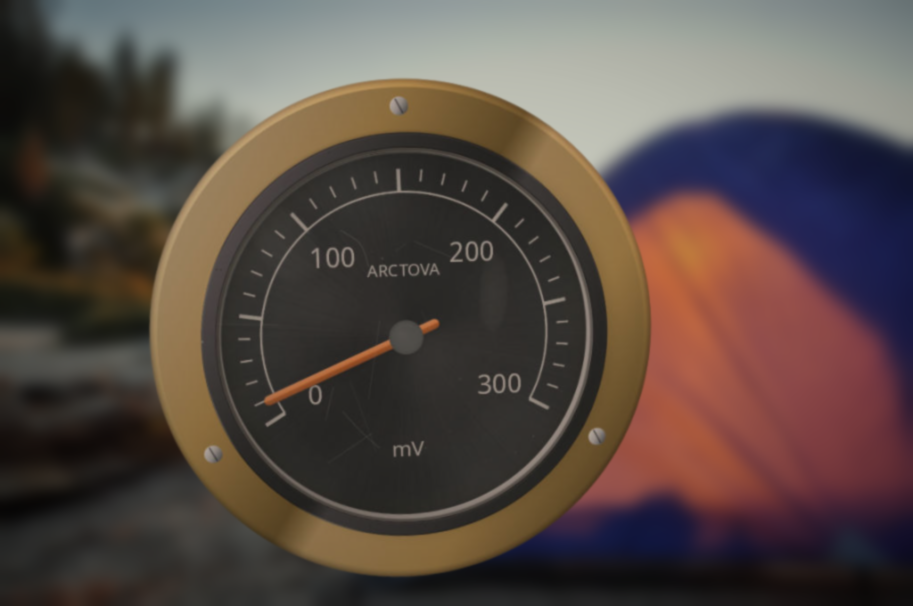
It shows 10 mV
